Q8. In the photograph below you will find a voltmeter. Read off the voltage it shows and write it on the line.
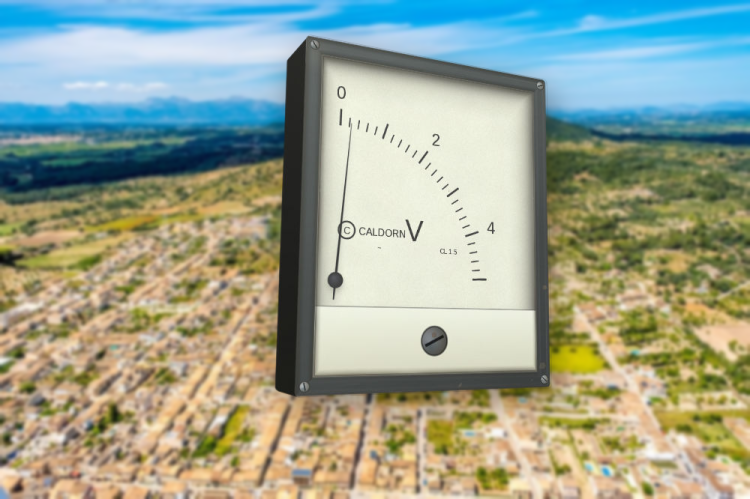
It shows 0.2 V
